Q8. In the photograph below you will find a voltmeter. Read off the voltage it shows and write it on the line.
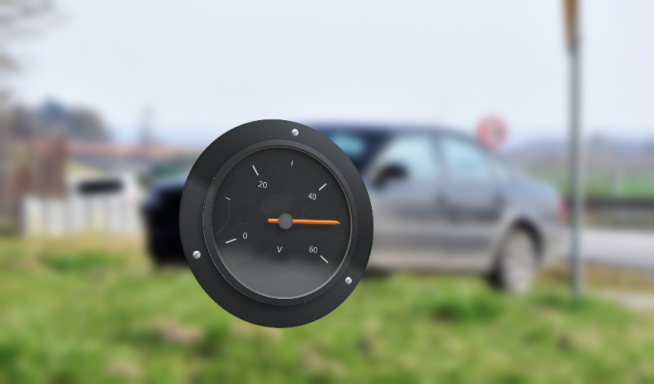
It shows 50 V
